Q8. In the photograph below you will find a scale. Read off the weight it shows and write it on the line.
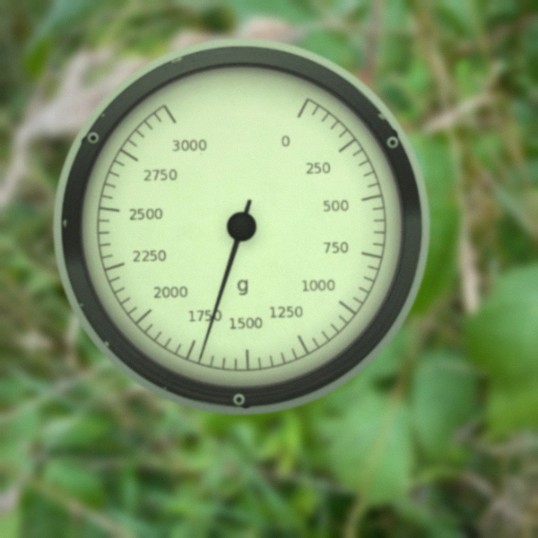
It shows 1700 g
